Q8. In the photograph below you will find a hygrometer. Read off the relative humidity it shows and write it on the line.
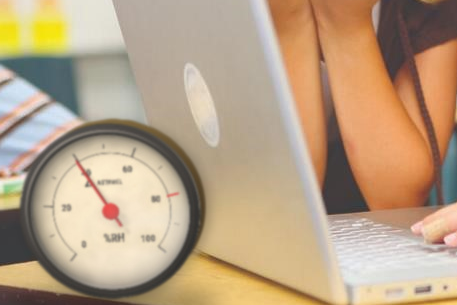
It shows 40 %
